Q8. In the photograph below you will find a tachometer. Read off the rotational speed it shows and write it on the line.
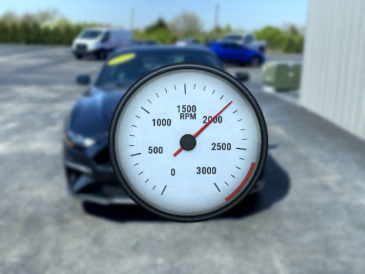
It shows 2000 rpm
